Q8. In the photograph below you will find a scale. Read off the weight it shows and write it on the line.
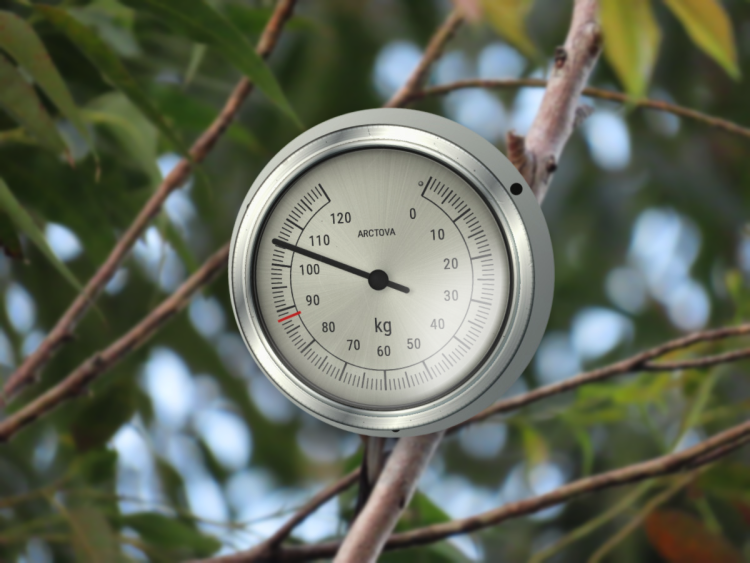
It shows 105 kg
